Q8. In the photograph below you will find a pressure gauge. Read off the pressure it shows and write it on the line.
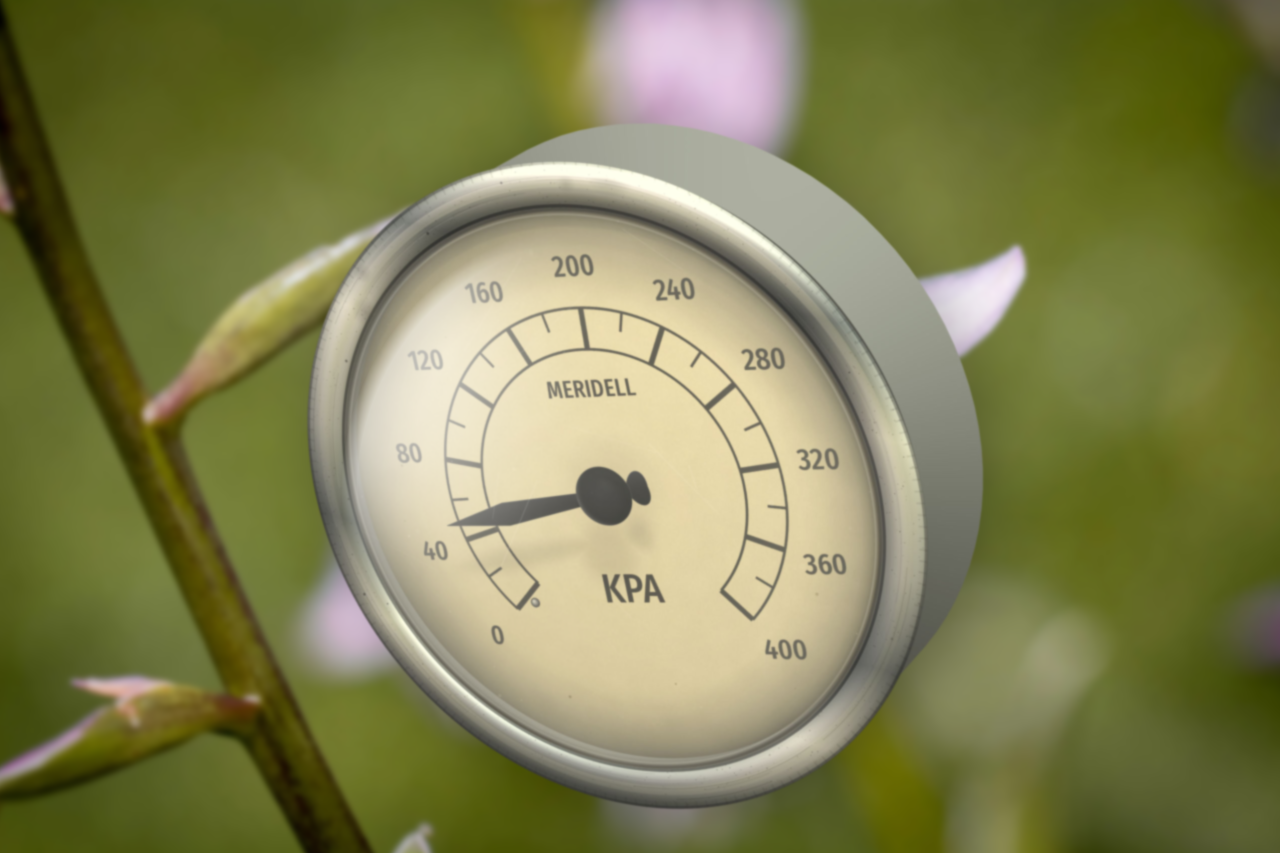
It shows 50 kPa
